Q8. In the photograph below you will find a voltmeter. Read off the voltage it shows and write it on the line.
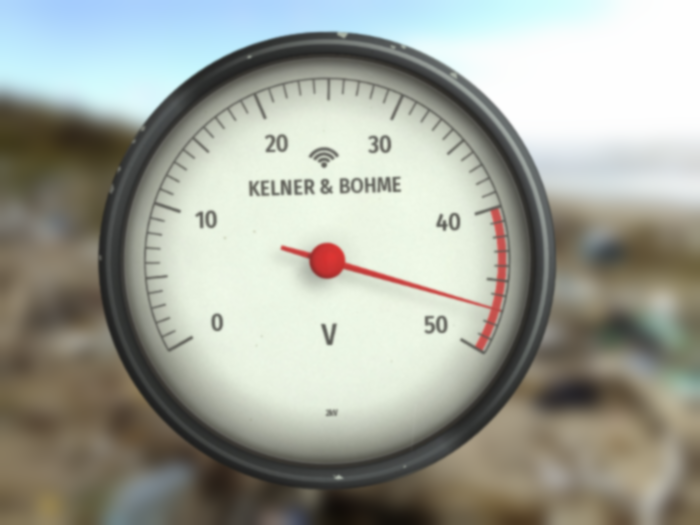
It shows 47 V
